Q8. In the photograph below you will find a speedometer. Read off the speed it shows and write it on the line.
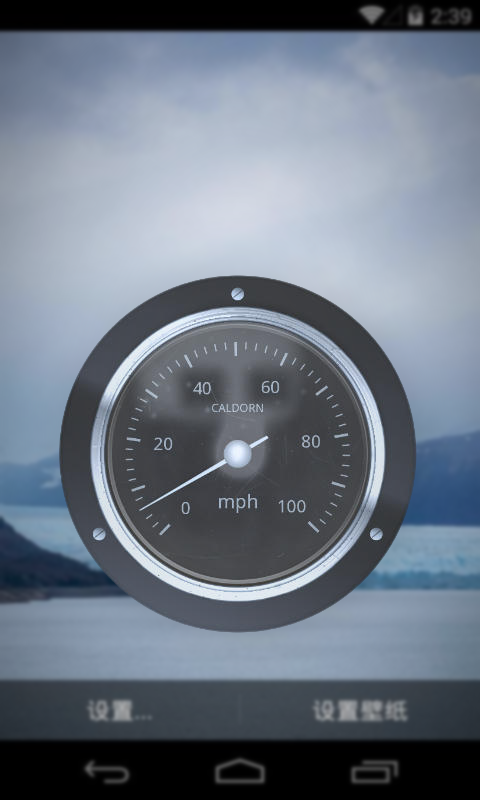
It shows 6 mph
